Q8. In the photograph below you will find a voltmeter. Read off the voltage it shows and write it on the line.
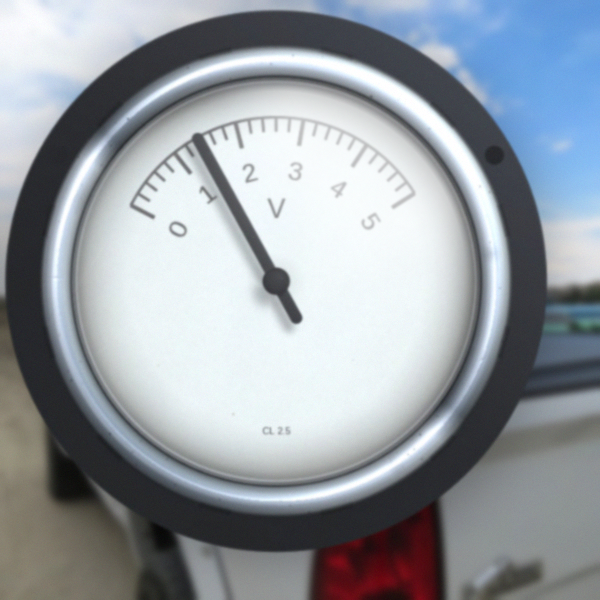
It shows 1.4 V
